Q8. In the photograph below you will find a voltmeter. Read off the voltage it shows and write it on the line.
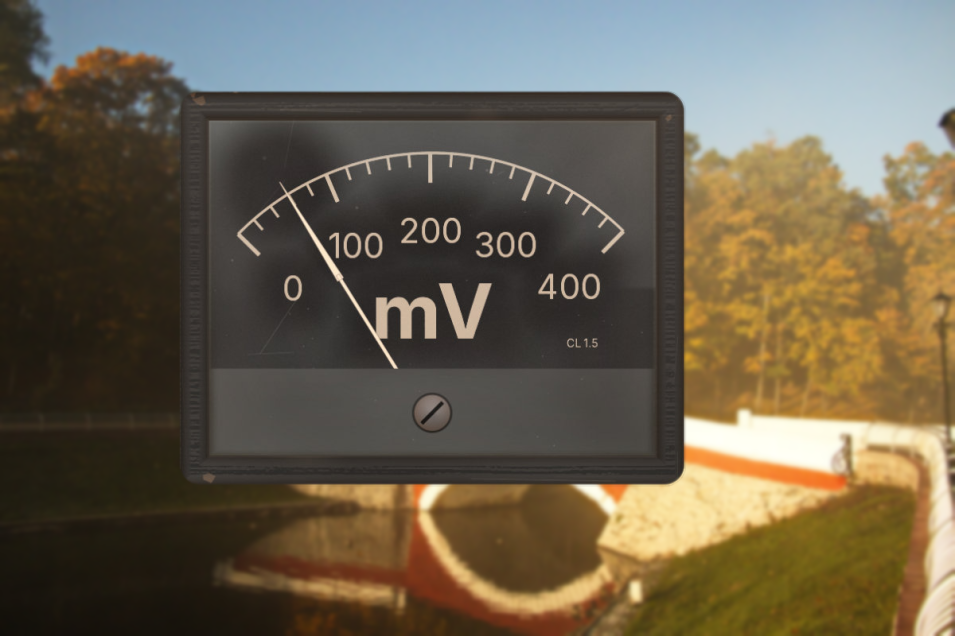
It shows 60 mV
